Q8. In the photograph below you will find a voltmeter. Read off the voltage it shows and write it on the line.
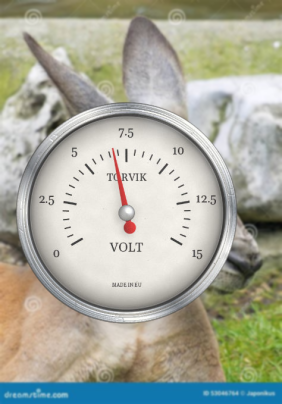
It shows 6.75 V
